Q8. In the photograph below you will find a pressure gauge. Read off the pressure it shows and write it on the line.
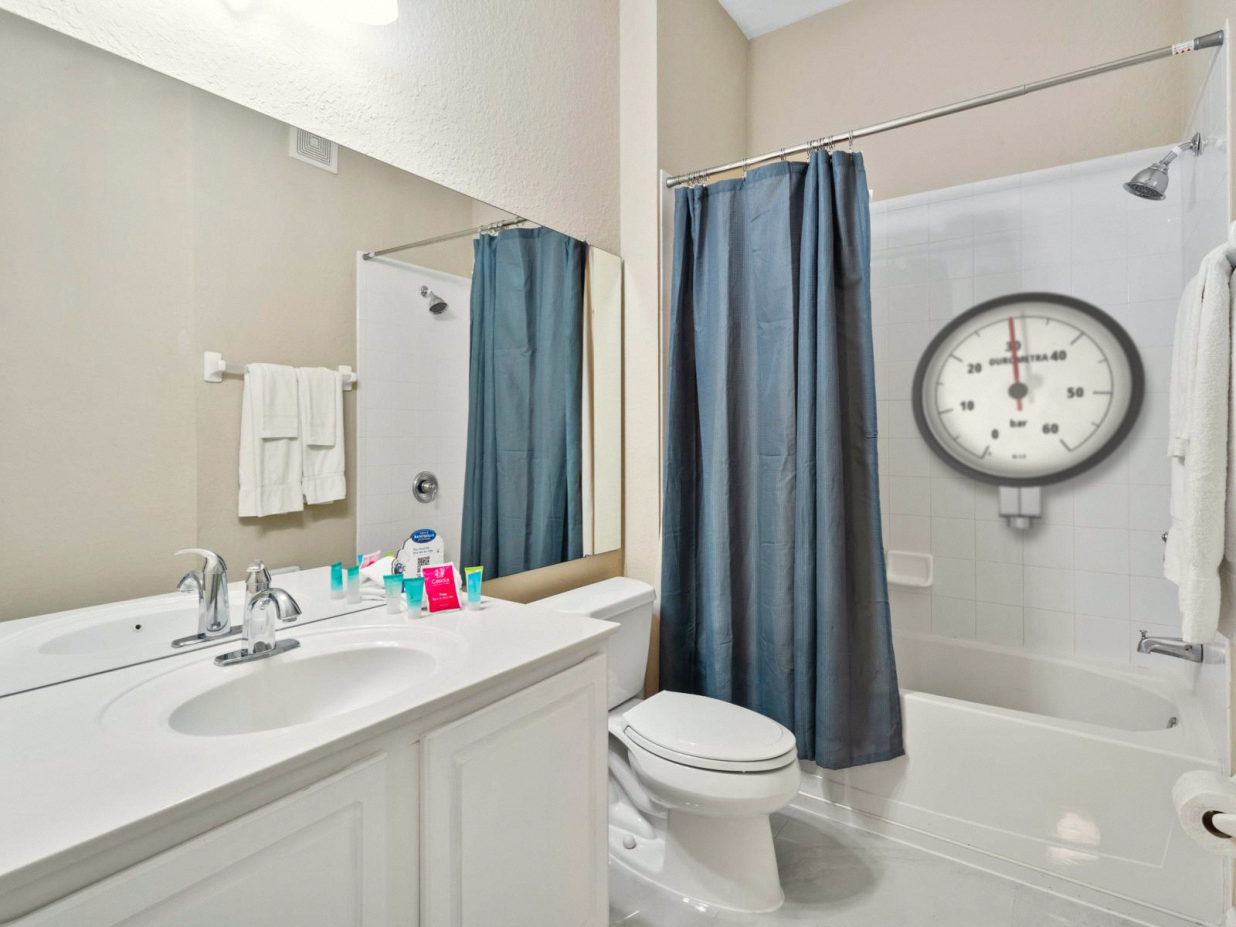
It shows 30 bar
